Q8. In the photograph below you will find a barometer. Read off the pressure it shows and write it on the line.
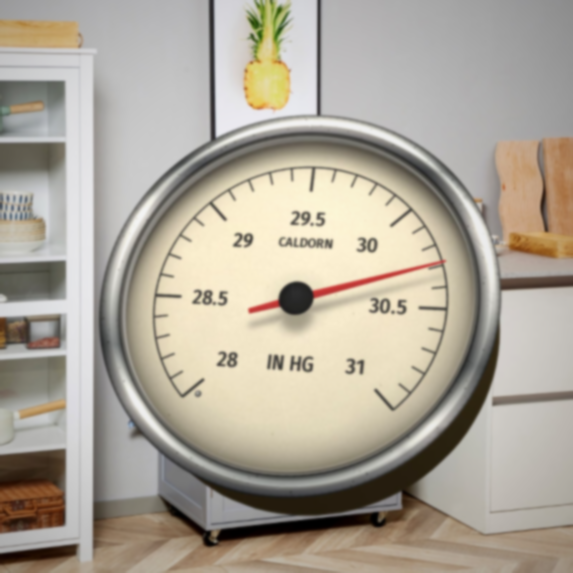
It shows 30.3 inHg
